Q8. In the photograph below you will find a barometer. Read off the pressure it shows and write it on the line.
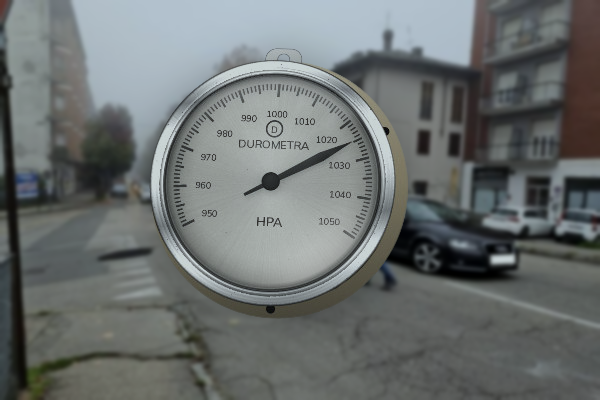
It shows 1025 hPa
